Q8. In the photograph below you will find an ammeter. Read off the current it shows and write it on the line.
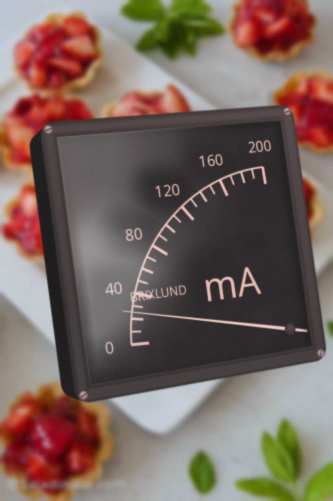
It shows 25 mA
